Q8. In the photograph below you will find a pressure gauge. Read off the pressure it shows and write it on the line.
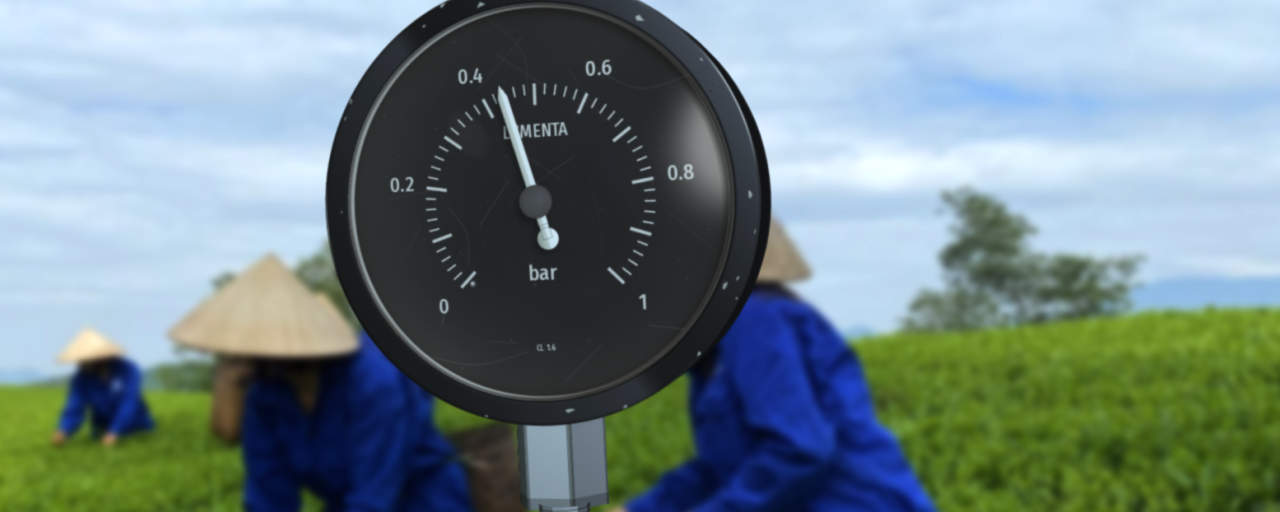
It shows 0.44 bar
